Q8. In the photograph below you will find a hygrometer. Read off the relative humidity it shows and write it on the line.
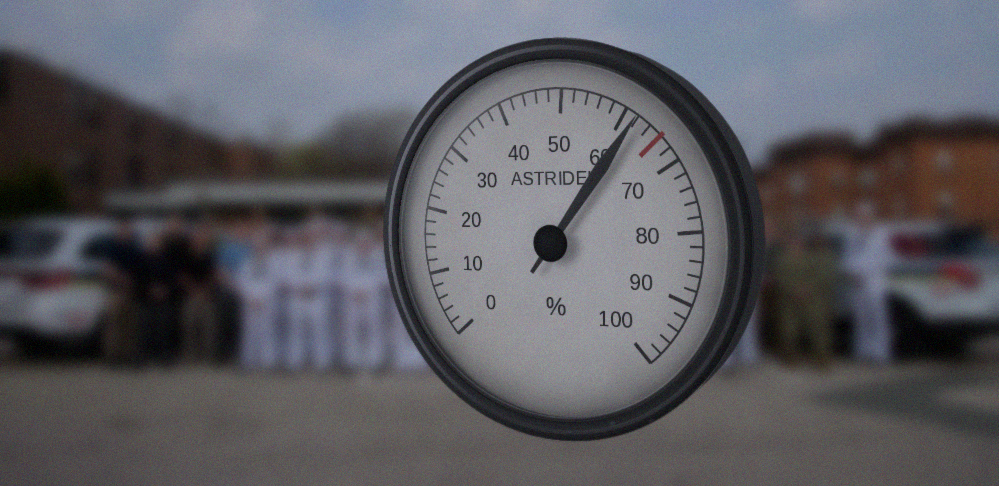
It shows 62 %
